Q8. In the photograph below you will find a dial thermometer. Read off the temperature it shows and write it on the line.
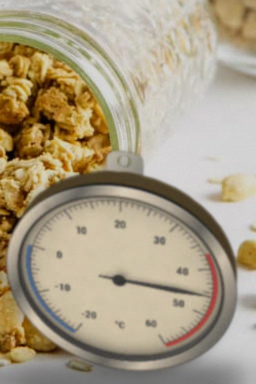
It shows 45 °C
